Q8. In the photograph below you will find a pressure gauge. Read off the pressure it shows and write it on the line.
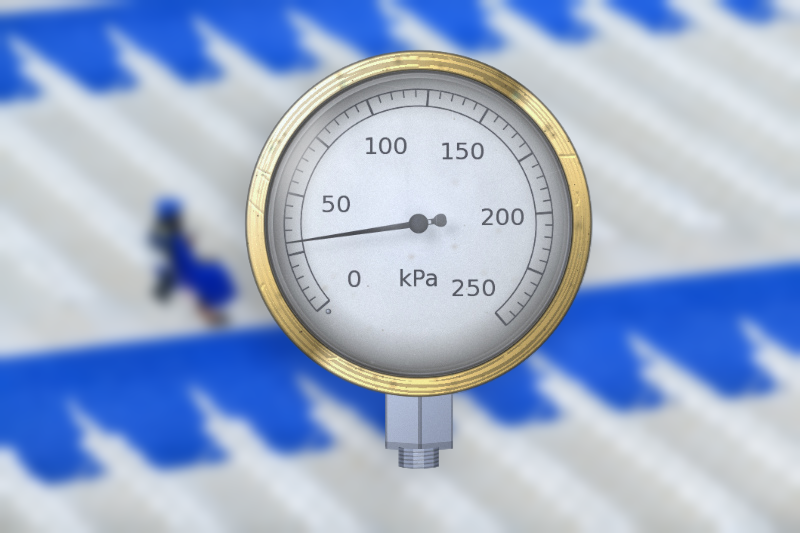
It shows 30 kPa
